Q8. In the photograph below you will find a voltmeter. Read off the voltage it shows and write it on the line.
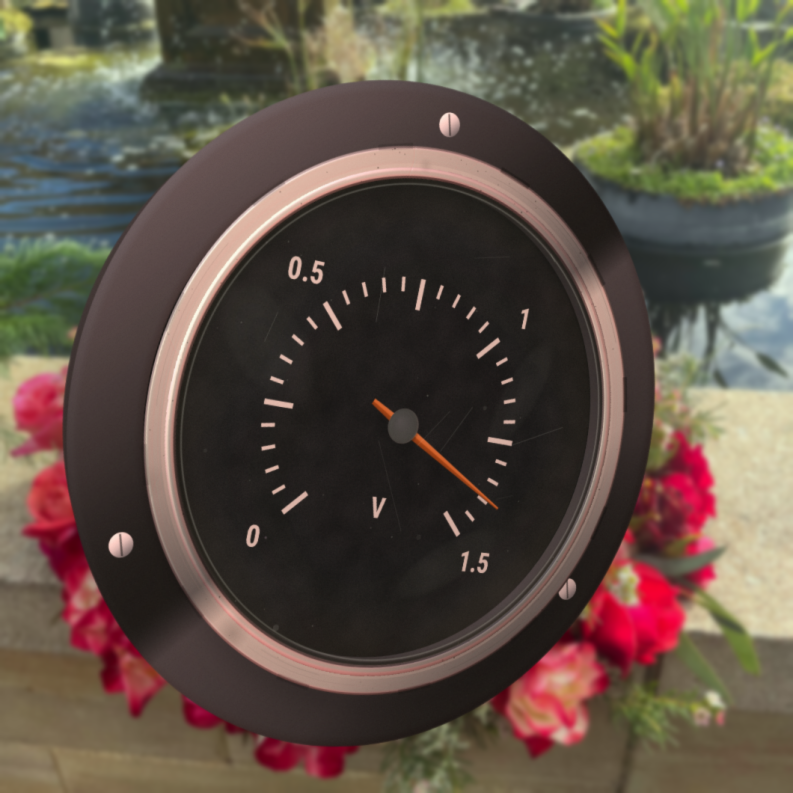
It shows 1.4 V
